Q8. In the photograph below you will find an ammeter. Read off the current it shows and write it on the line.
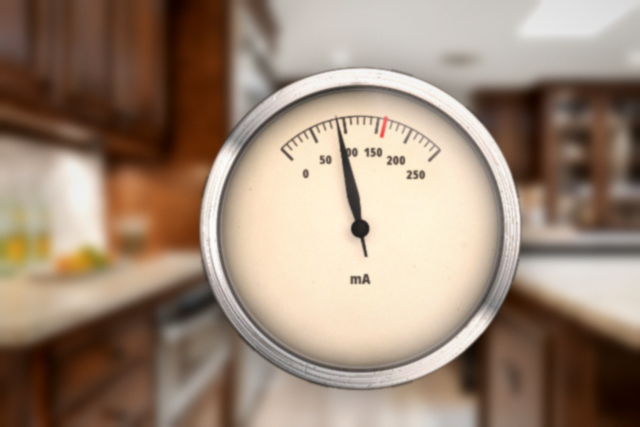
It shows 90 mA
